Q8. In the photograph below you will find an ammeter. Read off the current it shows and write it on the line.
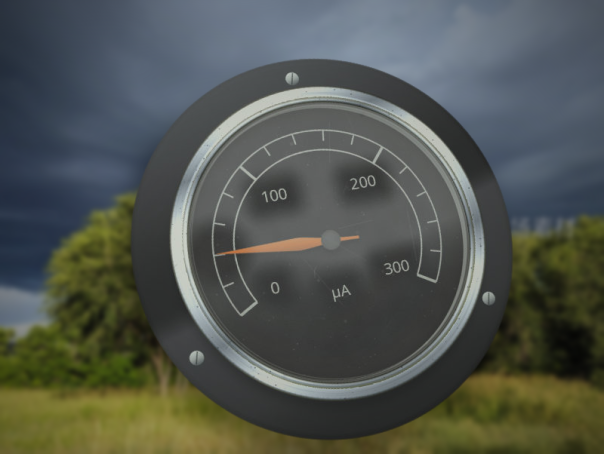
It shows 40 µA
